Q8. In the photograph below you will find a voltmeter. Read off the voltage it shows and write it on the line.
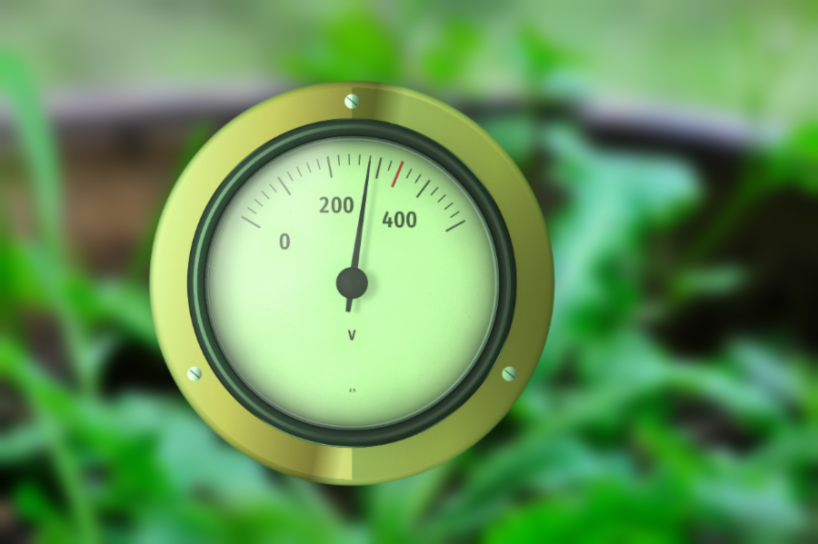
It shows 280 V
